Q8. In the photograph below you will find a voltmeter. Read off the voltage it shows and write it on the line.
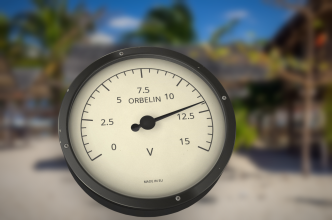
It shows 12 V
